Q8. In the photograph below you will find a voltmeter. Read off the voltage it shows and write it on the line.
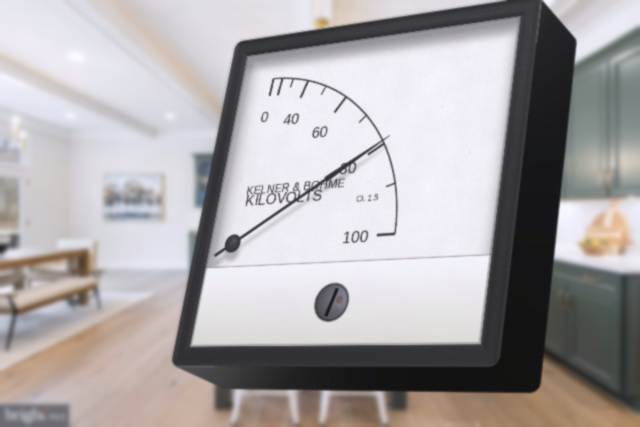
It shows 80 kV
